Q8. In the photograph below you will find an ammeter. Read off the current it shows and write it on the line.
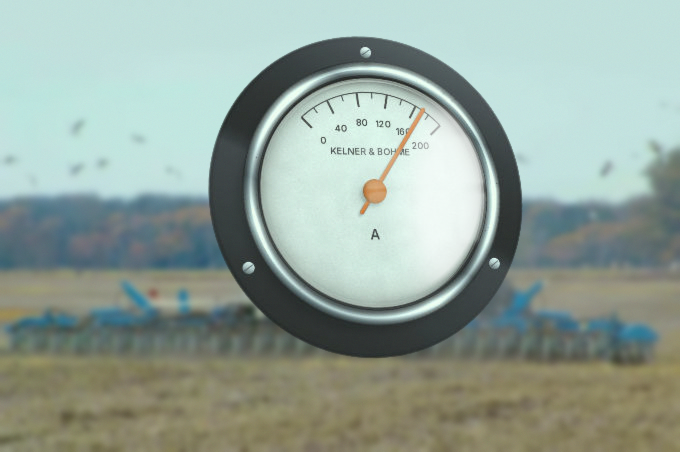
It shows 170 A
